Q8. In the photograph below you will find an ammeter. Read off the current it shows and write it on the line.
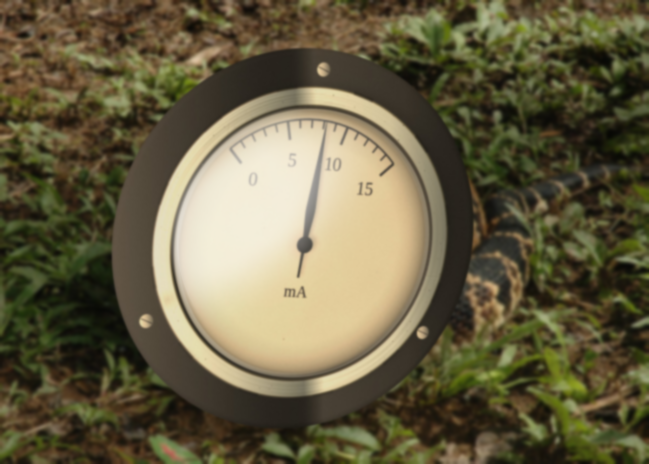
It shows 8 mA
